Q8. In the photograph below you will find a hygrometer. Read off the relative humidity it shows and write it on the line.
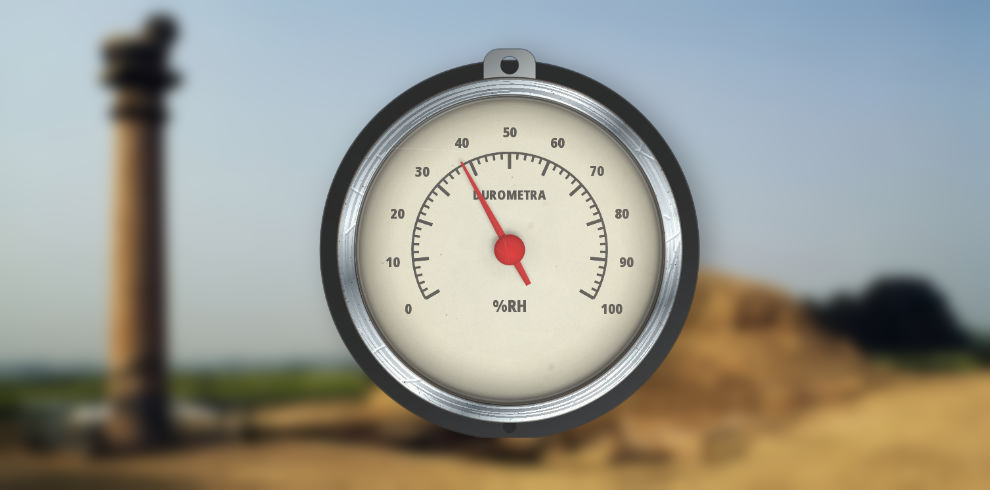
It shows 38 %
